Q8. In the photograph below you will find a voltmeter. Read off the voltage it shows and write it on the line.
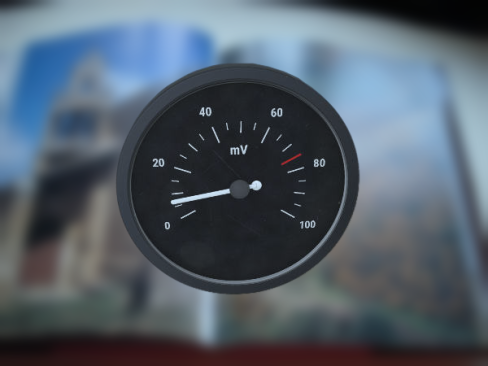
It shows 7.5 mV
